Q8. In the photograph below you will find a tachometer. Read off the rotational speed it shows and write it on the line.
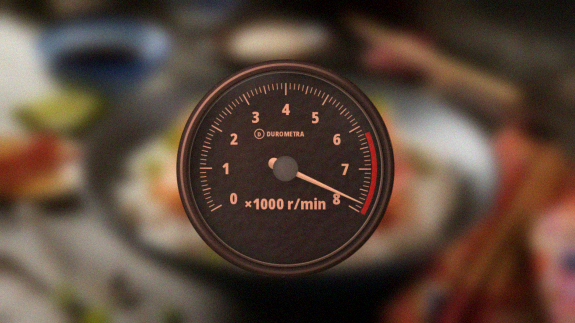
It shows 7800 rpm
